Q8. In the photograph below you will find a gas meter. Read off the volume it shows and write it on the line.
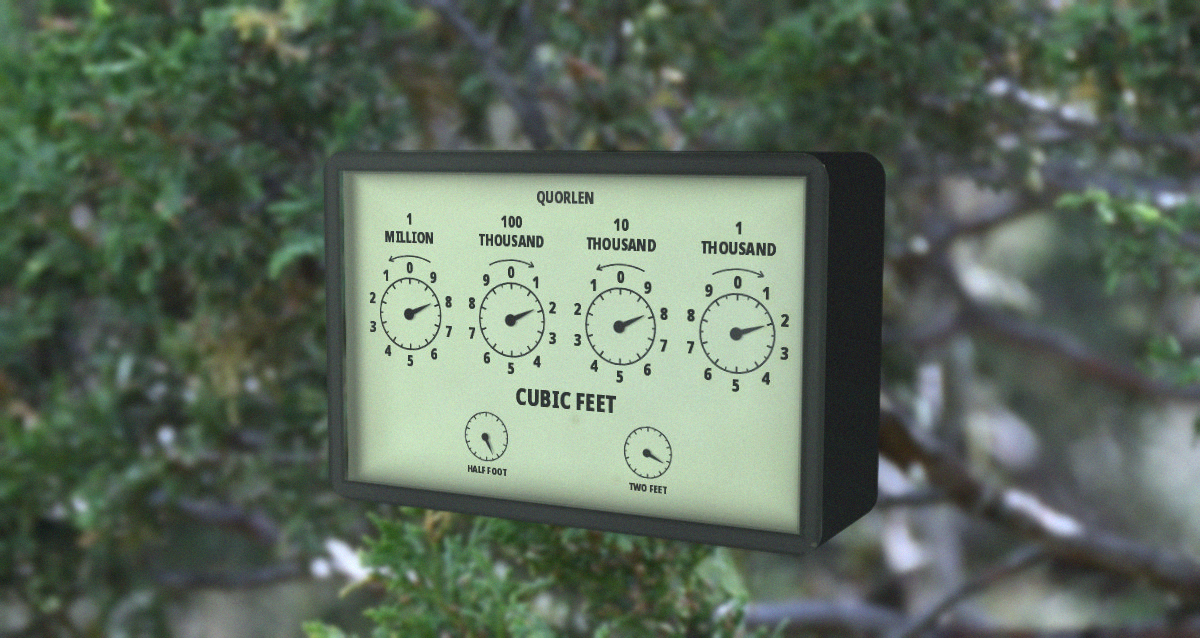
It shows 818200 ft³
